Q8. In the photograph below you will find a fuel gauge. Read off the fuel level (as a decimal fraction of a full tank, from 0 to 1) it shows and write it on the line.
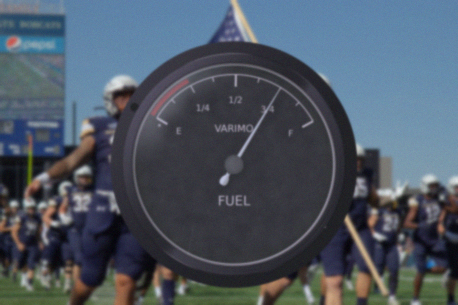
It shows 0.75
